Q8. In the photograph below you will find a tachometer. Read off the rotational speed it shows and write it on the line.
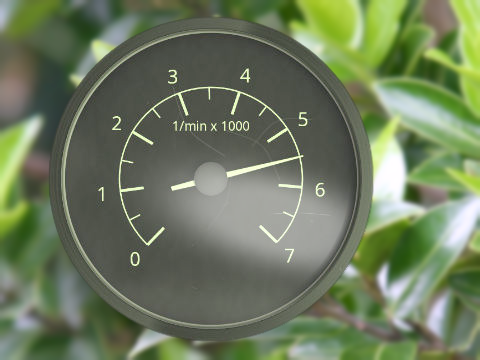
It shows 5500 rpm
